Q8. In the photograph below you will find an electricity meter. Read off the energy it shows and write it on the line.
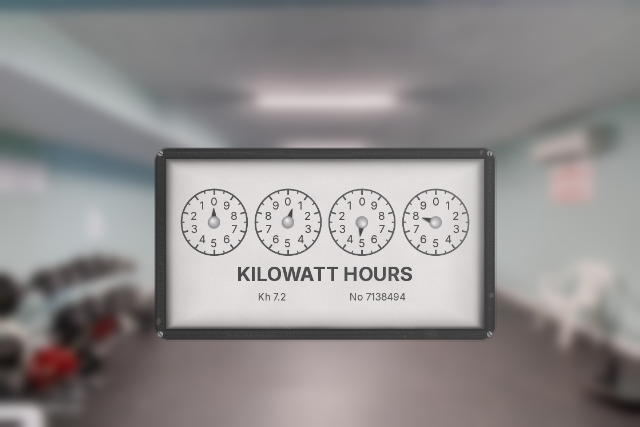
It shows 48 kWh
